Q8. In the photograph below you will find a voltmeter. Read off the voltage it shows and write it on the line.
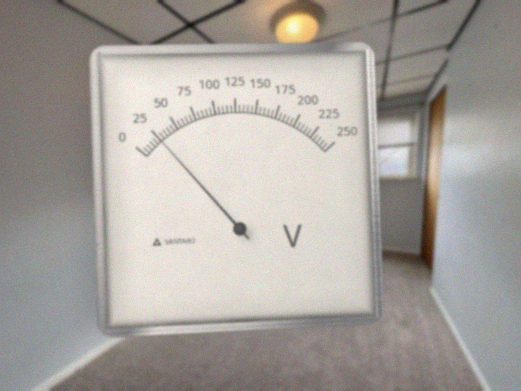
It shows 25 V
